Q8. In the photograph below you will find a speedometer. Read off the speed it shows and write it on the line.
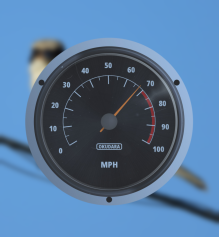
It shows 67.5 mph
